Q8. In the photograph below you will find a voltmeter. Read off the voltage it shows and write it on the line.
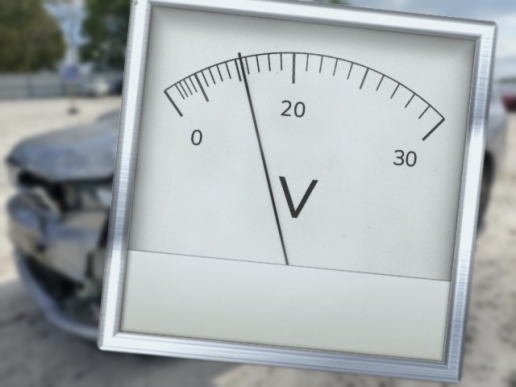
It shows 15.5 V
